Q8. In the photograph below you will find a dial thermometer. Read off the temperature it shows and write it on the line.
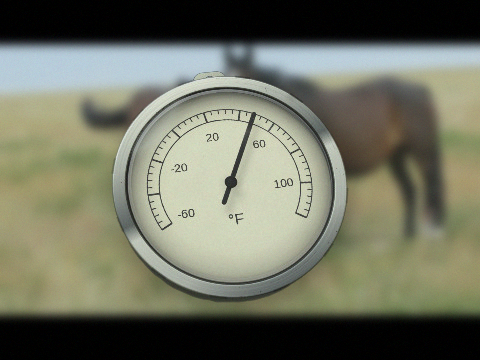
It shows 48 °F
